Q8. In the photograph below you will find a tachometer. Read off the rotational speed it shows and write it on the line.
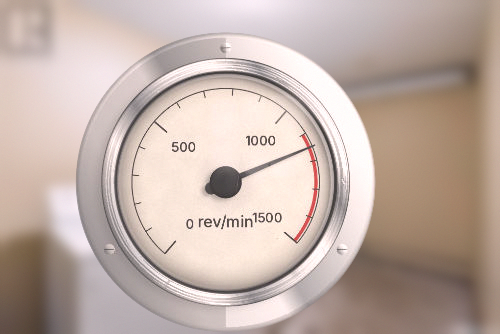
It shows 1150 rpm
